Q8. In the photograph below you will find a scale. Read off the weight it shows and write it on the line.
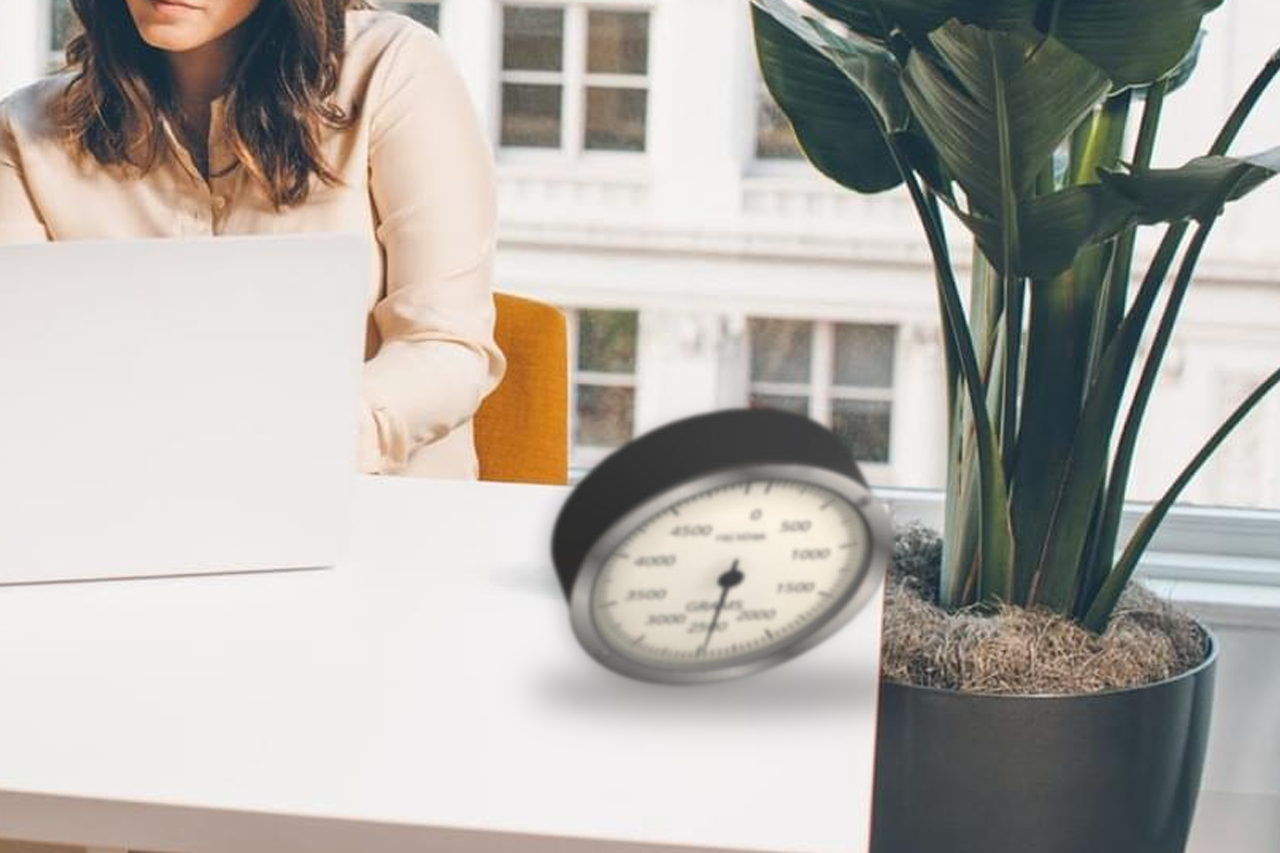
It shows 2500 g
